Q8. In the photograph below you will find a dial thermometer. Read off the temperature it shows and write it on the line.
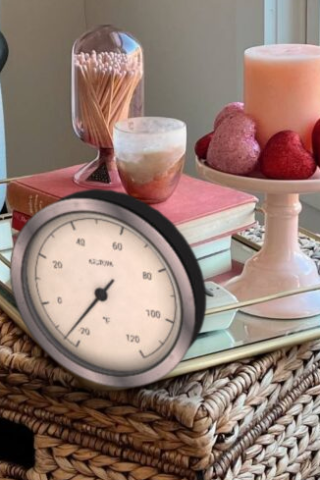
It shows -15 °F
